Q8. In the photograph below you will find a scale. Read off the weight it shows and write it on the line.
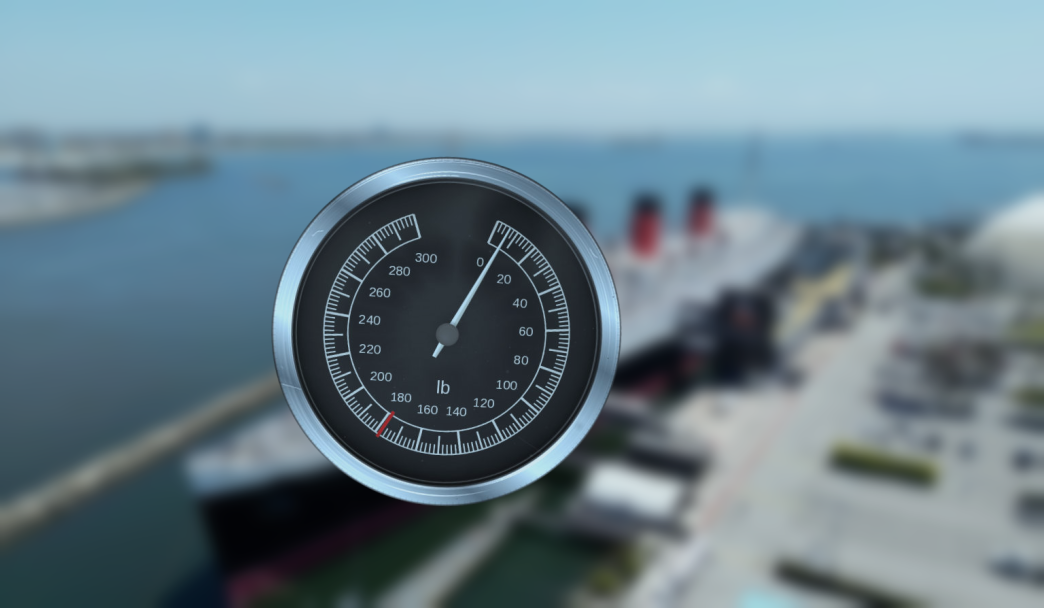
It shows 6 lb
